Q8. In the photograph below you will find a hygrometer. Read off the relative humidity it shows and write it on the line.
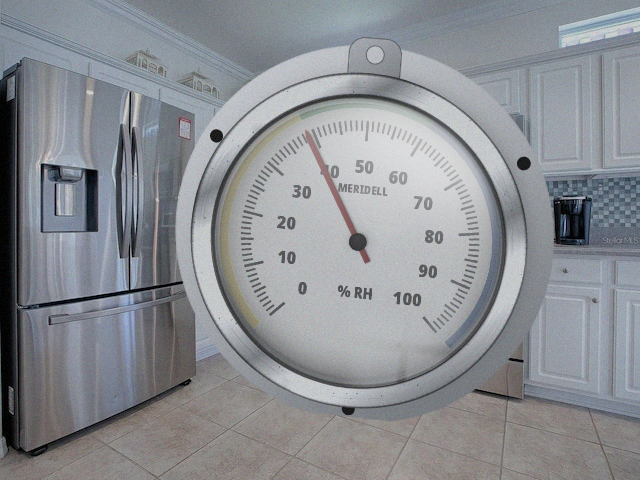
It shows 39 %
